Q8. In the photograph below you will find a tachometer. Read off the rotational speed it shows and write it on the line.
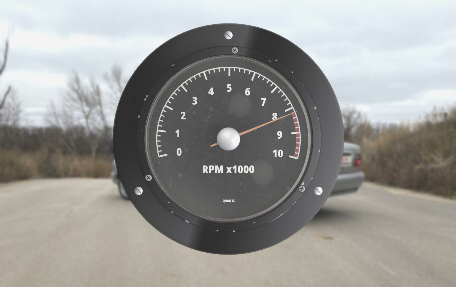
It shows 8200 rpm
